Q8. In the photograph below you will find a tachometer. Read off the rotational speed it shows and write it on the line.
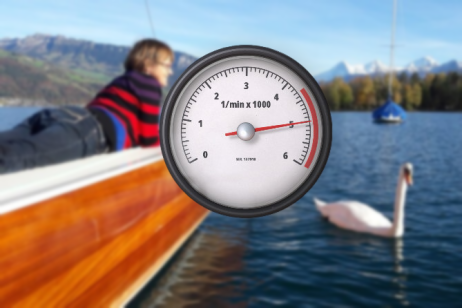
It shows 5000 rpm
